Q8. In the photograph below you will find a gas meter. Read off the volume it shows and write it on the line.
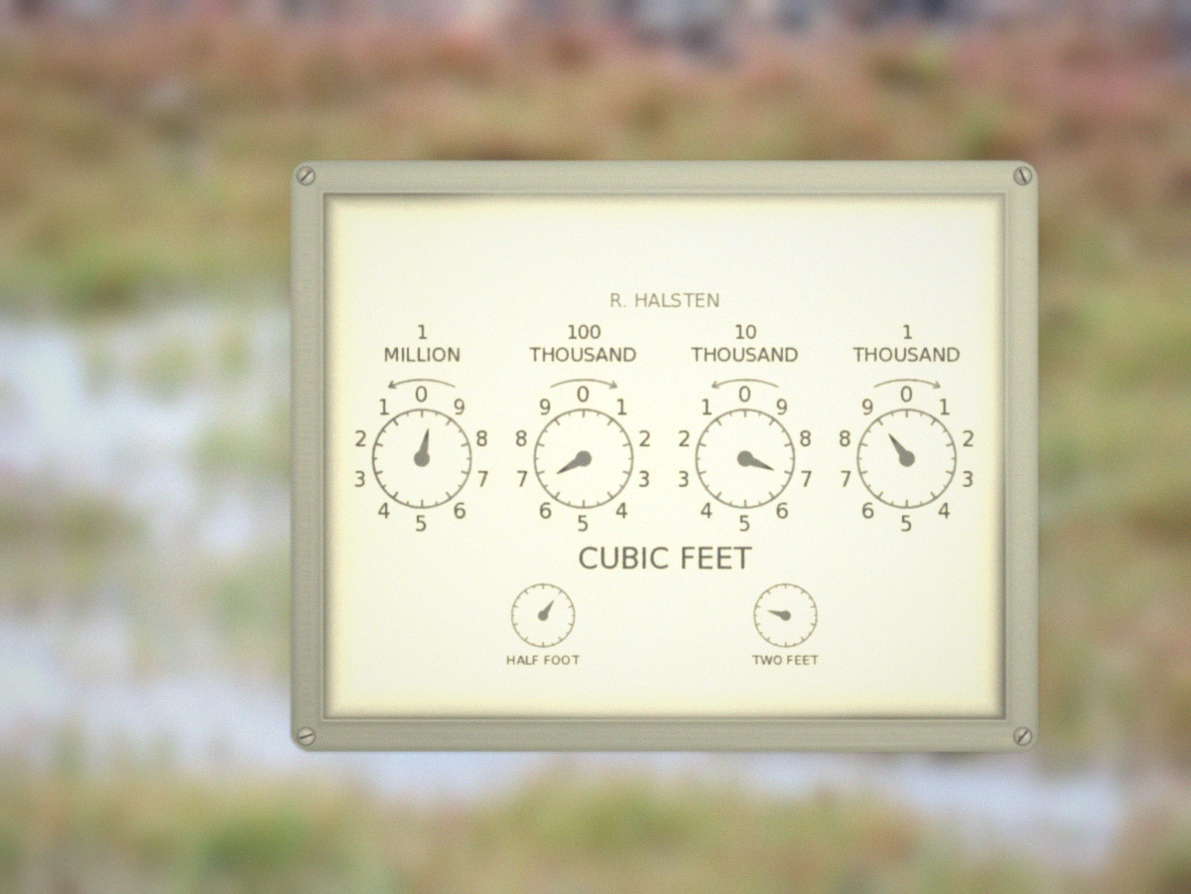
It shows 966900 ft³
